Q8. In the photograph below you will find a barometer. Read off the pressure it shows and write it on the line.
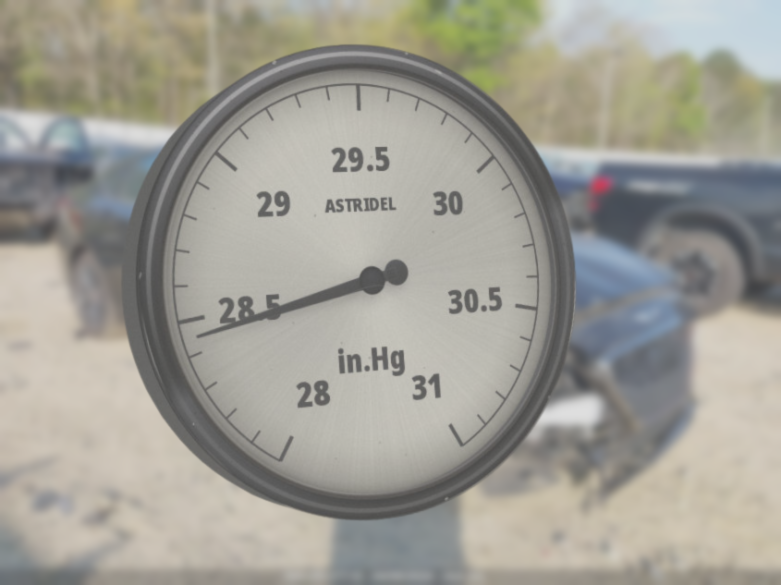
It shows 28.45 inHg
